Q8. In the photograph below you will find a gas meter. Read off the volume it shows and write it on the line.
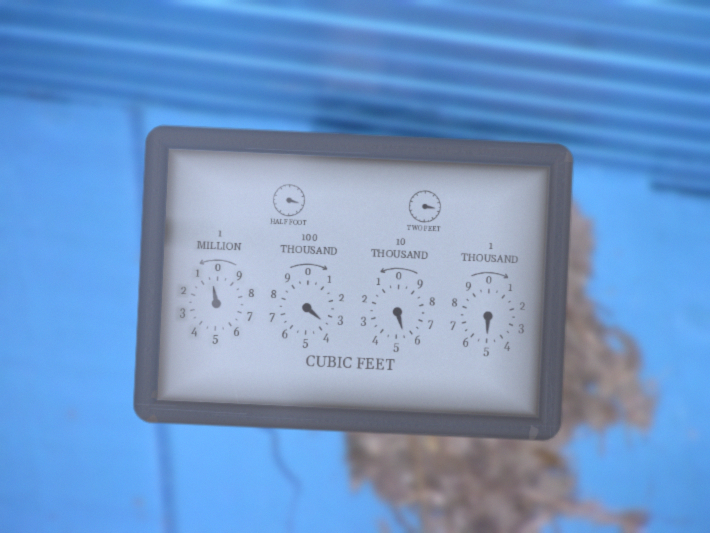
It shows 35500 ft³
